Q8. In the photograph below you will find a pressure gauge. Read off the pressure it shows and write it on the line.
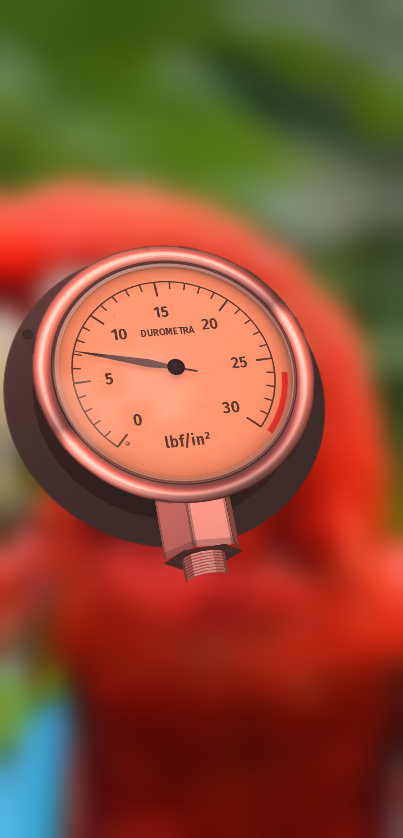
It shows 7 psi
